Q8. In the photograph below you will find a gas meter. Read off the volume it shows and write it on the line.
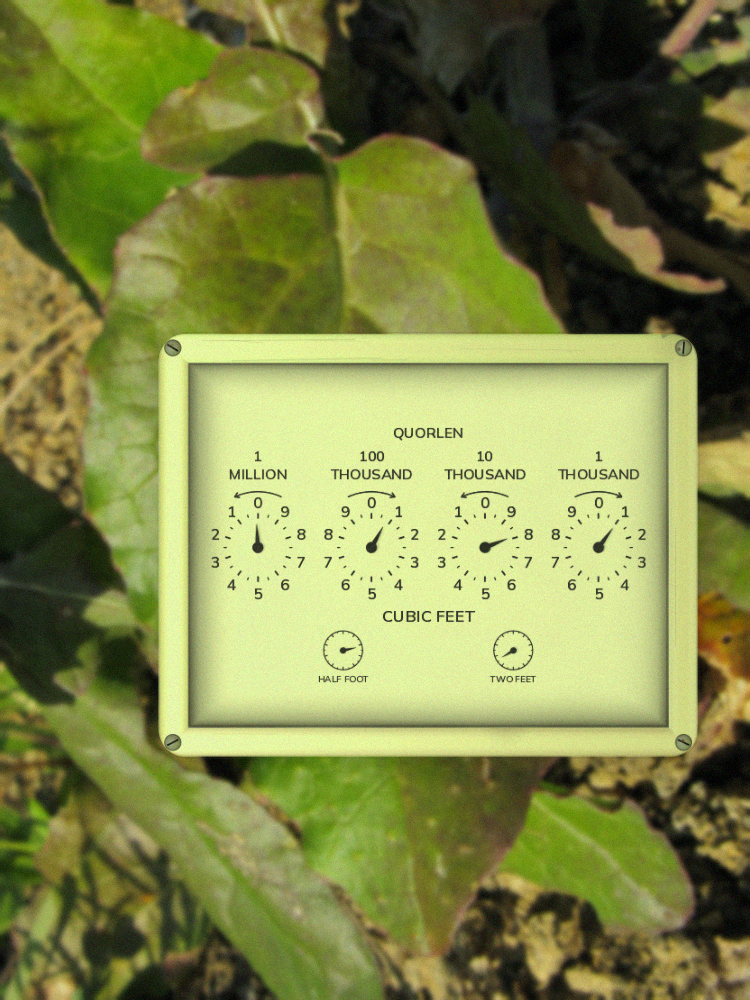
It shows 8100 ft³
